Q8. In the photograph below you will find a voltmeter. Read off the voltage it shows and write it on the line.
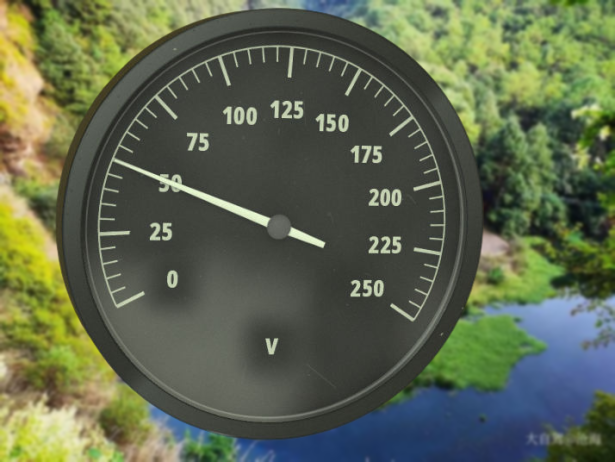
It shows 50 V
